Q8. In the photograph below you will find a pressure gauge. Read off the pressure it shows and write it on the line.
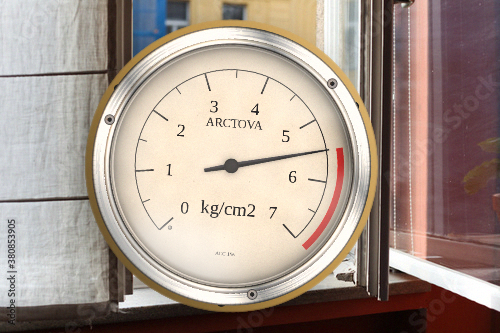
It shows 5.5 kg/cm²
